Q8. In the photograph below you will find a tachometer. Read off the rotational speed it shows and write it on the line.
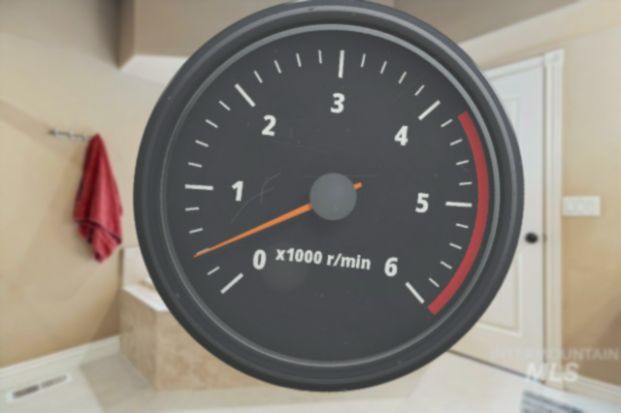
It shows 400 rpm
